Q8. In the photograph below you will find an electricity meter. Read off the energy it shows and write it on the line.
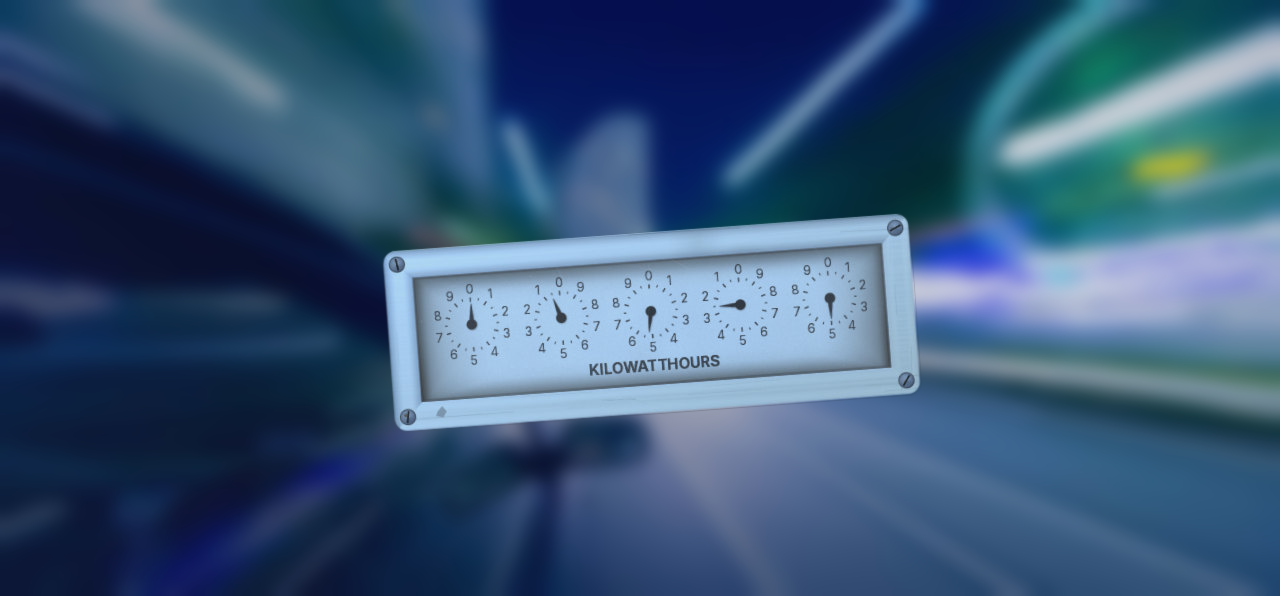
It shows 525 kWh
